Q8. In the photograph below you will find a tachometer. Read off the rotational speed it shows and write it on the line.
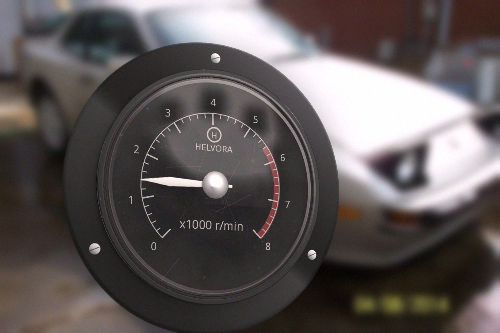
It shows 1400 rpm
